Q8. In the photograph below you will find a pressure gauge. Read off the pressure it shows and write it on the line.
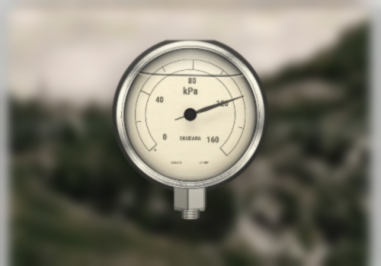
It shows 120 kPa
